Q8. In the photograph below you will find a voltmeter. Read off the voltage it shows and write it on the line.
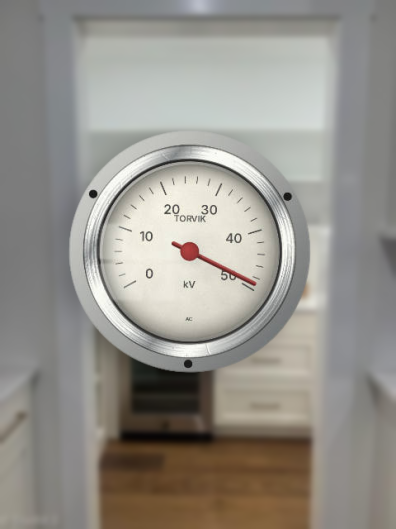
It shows 49 kV
